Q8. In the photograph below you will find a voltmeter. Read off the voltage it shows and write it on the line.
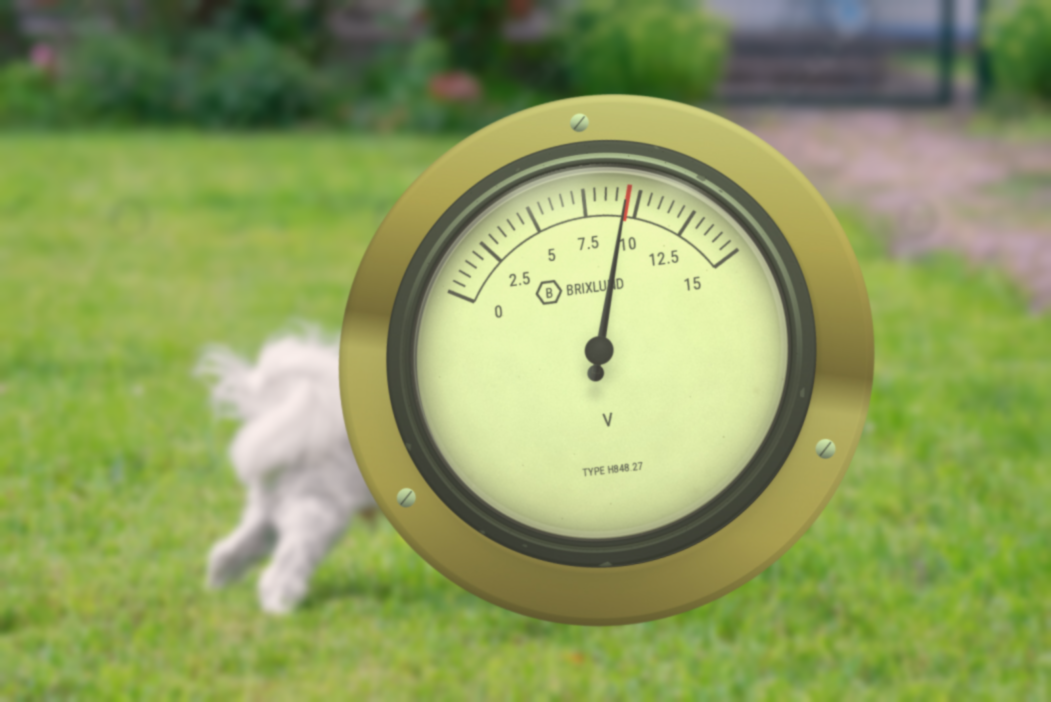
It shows 9.5 V
